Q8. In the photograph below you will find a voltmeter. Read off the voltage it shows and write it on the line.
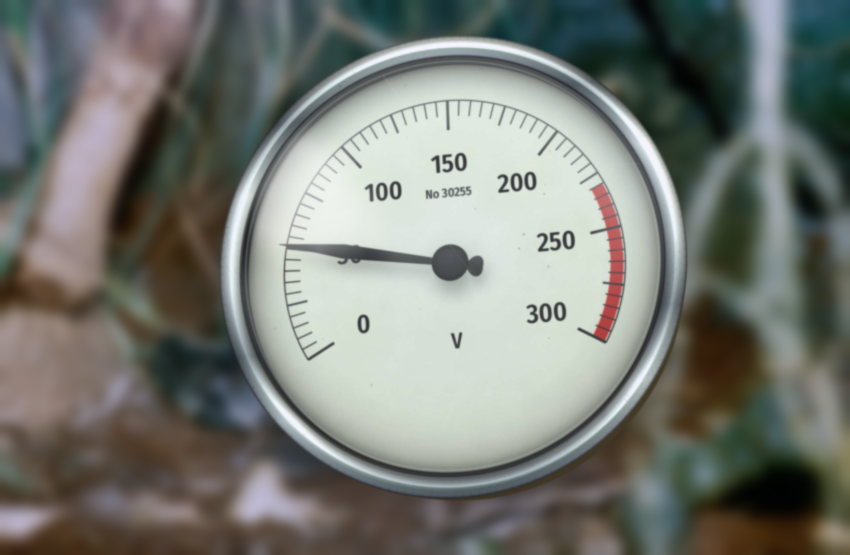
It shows 50 V
